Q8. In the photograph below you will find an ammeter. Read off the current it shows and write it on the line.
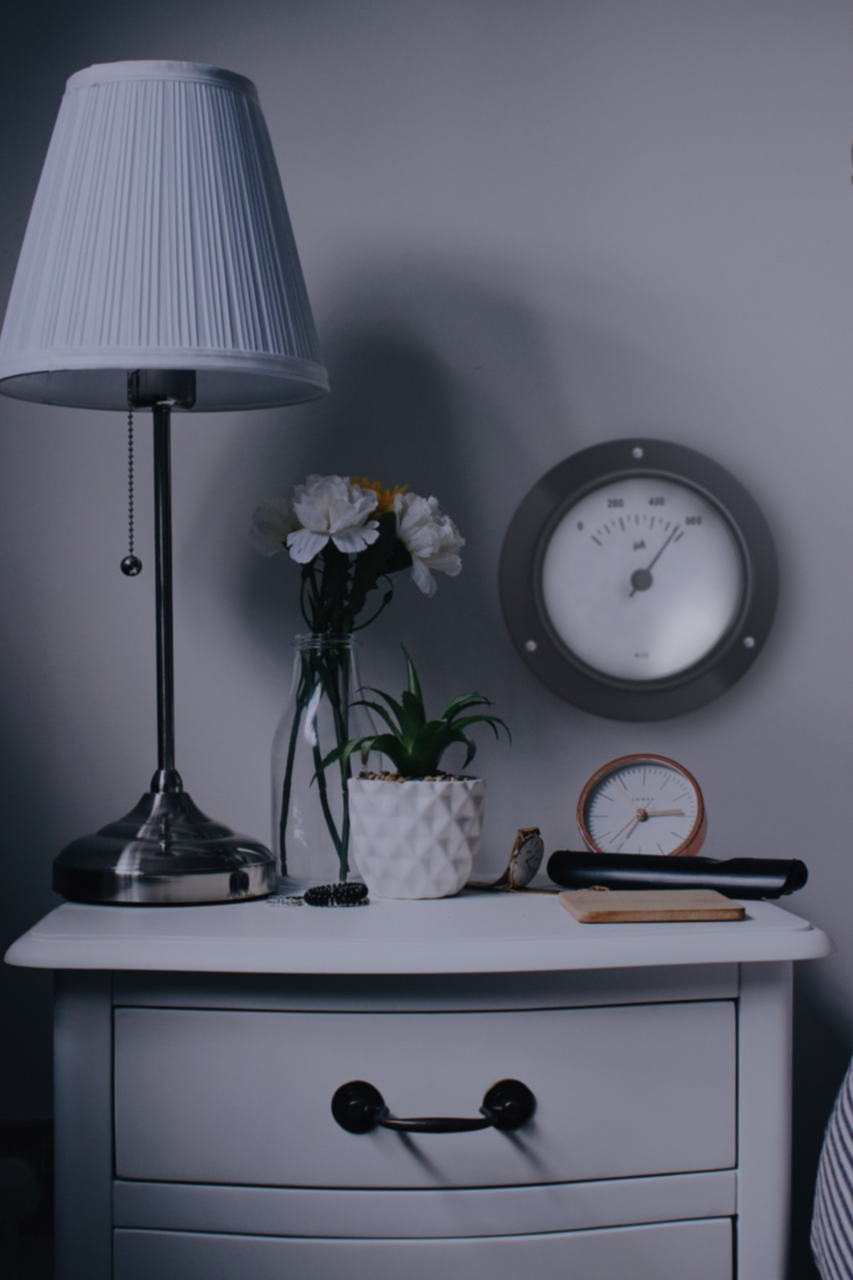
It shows 550 µA
